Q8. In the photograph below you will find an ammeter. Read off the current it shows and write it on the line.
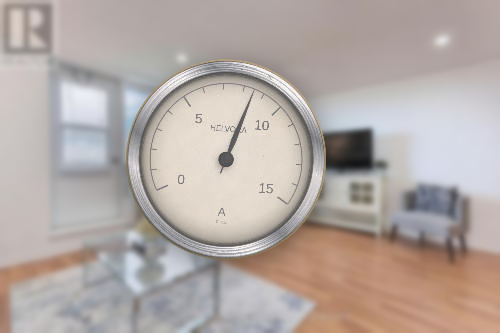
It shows 8.5 A
